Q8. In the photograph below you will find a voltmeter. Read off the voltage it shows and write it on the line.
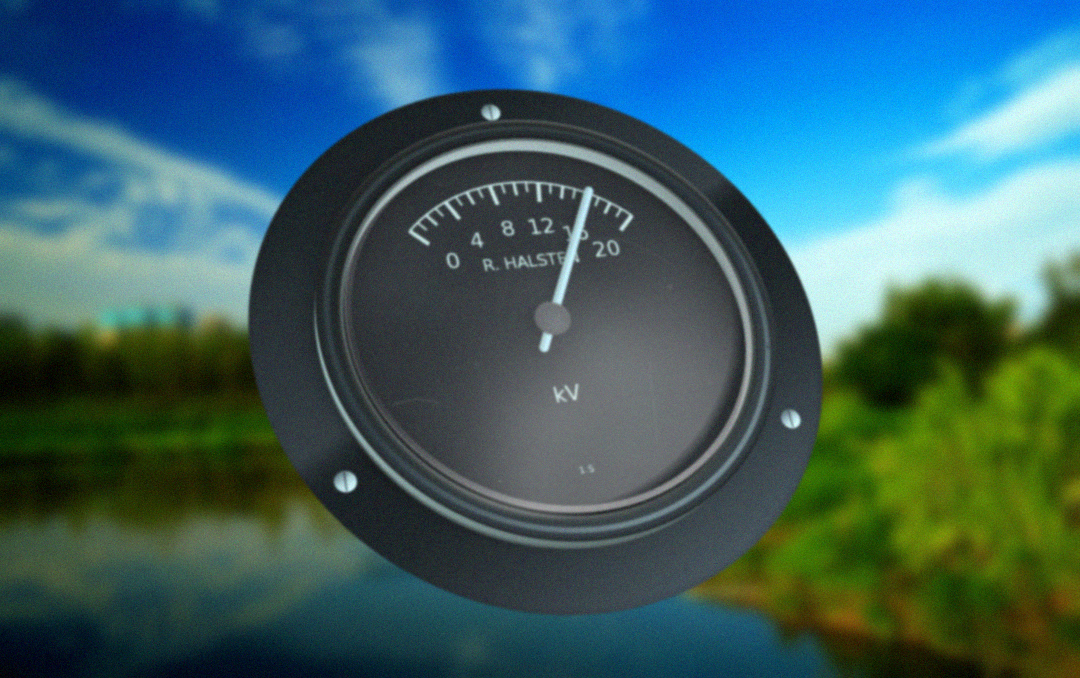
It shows 16 kV
